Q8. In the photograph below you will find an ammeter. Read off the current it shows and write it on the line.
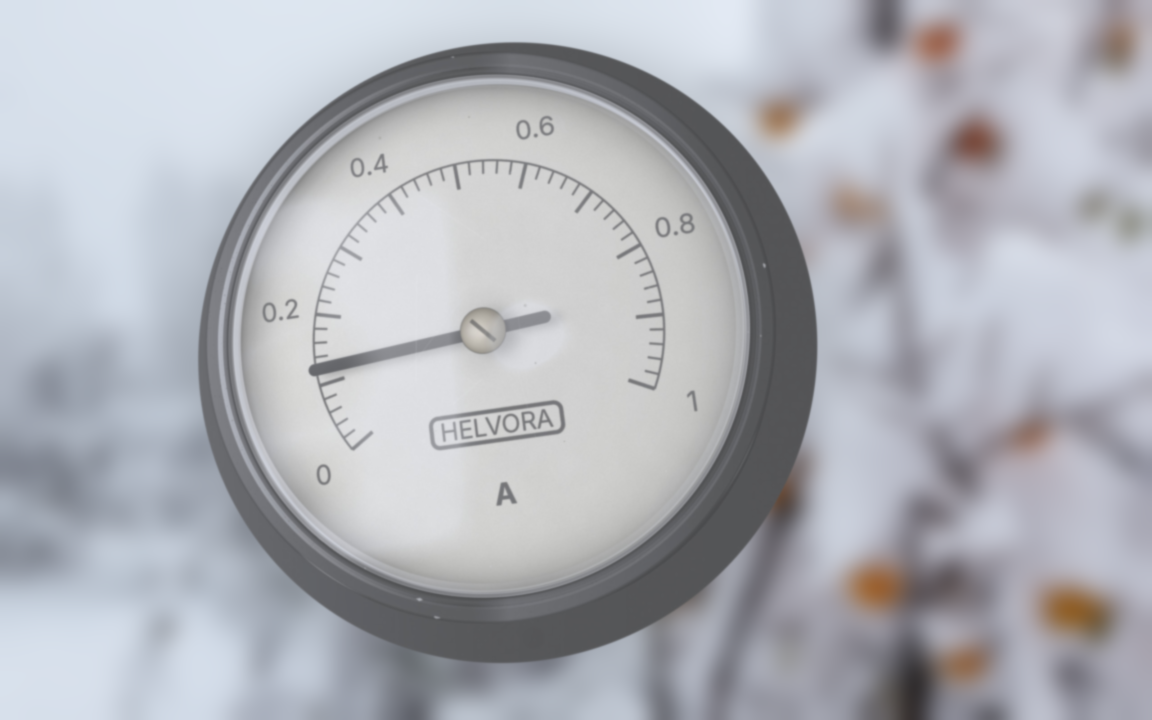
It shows 0.12 A
